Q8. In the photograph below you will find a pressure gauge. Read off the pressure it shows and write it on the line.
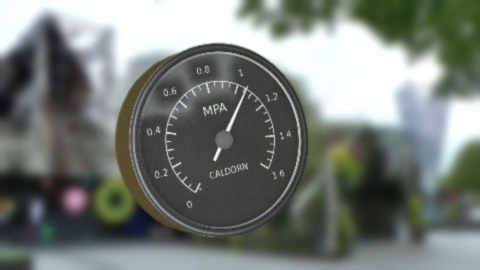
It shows 1.05 MPa
